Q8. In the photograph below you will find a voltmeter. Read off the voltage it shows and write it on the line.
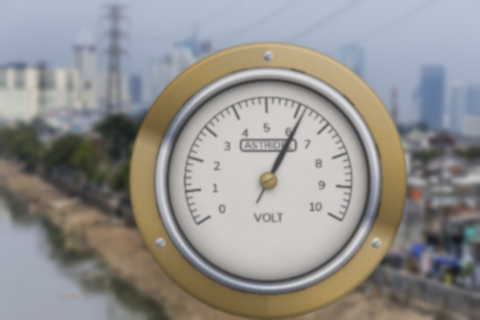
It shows 6.2 V
